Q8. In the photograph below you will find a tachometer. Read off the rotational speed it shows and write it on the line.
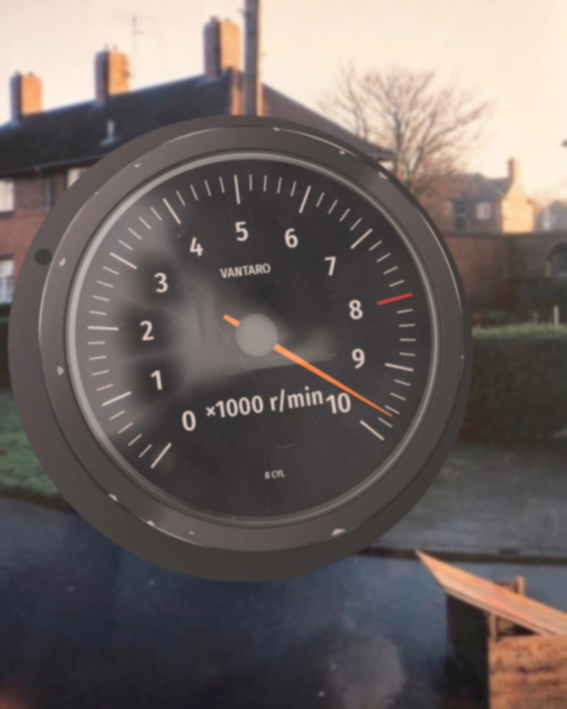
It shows 9700 rpm
